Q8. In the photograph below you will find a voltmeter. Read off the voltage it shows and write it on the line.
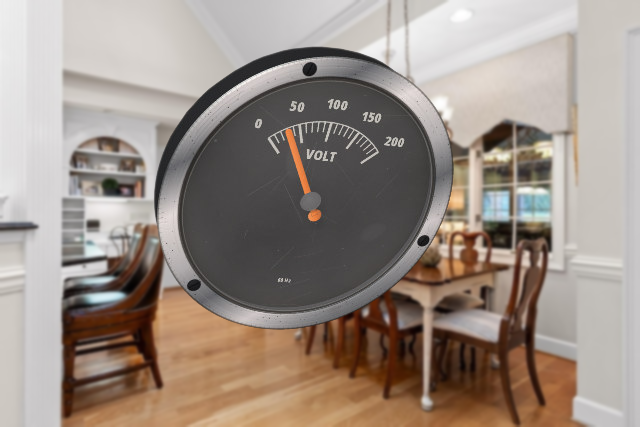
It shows 30 V
